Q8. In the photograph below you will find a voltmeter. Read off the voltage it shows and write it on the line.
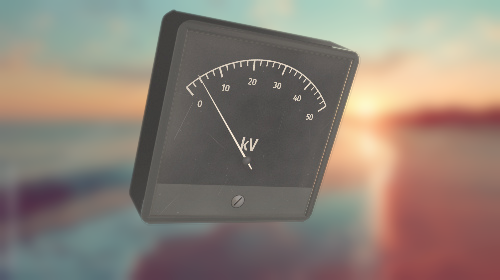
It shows 4 kV
